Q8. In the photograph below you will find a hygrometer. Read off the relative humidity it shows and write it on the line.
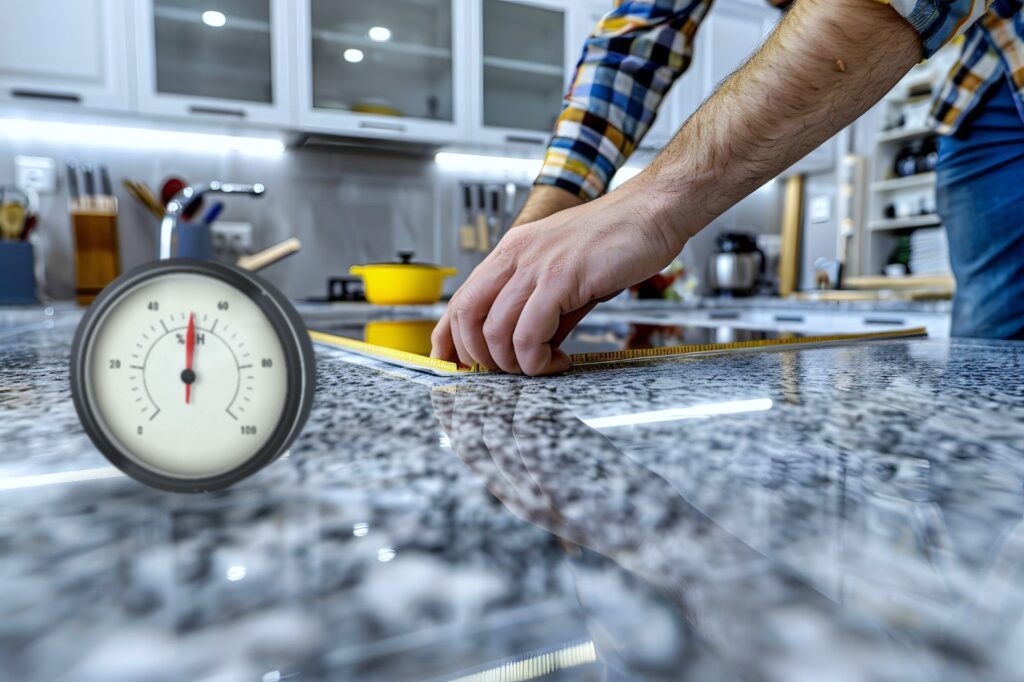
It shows 52 %
